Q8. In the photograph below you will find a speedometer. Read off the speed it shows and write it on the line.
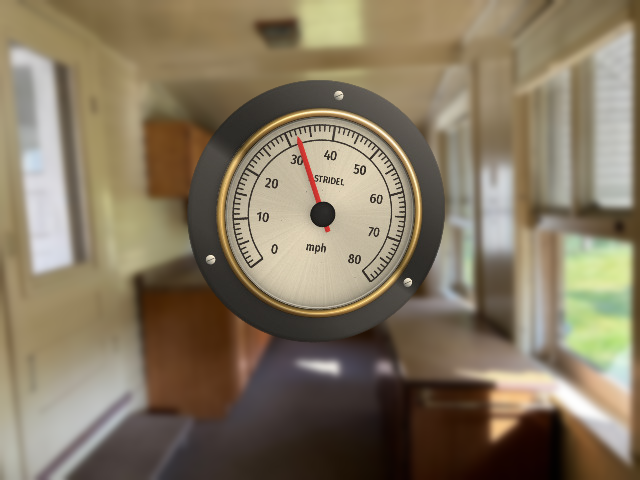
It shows 32 mph
